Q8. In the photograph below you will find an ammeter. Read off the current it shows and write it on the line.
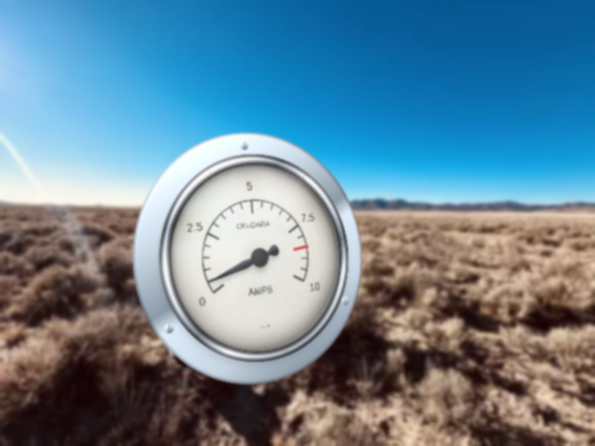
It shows 0.5 A
